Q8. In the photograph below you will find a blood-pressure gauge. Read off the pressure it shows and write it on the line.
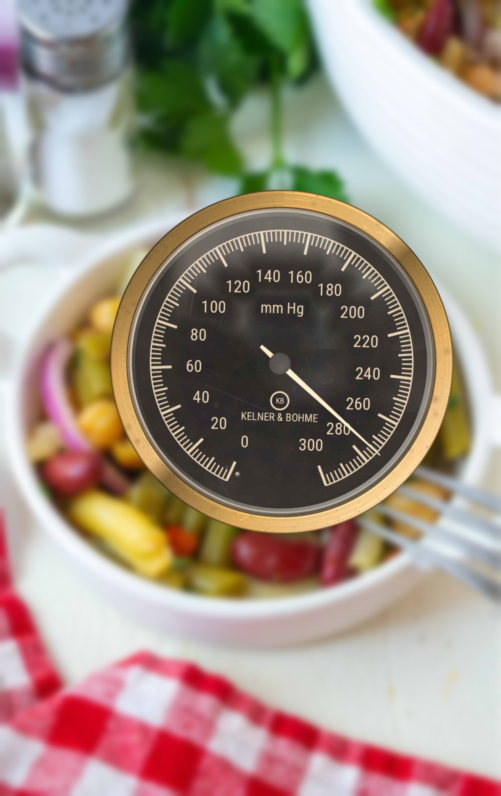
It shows 274 mmHg
